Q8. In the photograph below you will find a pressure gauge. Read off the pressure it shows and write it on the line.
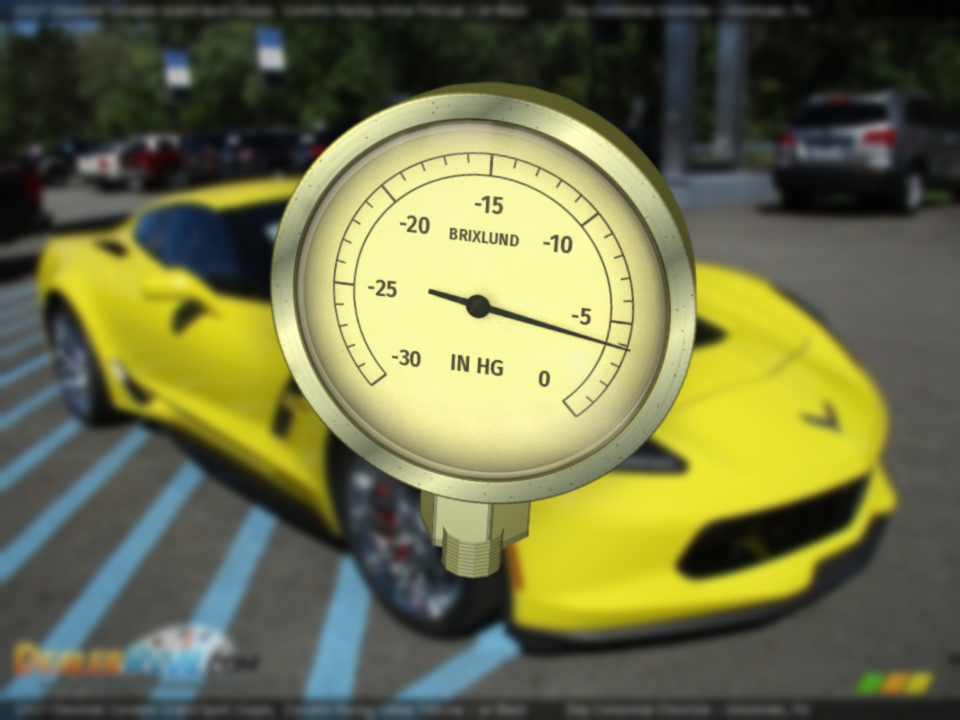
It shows -4 inHg
